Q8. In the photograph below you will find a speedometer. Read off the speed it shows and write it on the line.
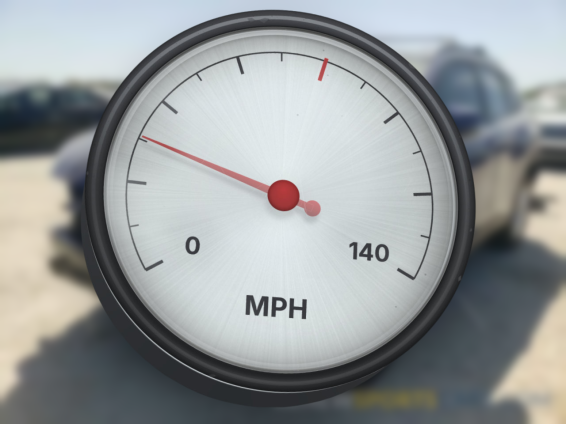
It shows 30 mph
